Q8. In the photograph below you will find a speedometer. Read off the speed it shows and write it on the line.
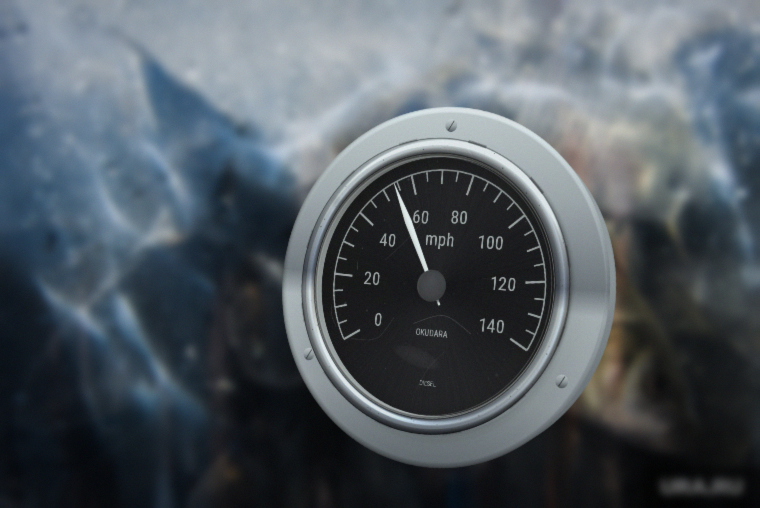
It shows 55 mph
